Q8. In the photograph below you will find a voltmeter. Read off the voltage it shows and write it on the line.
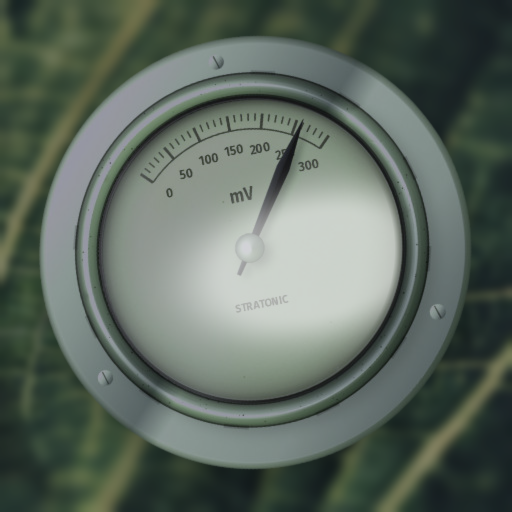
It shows 260 mV
